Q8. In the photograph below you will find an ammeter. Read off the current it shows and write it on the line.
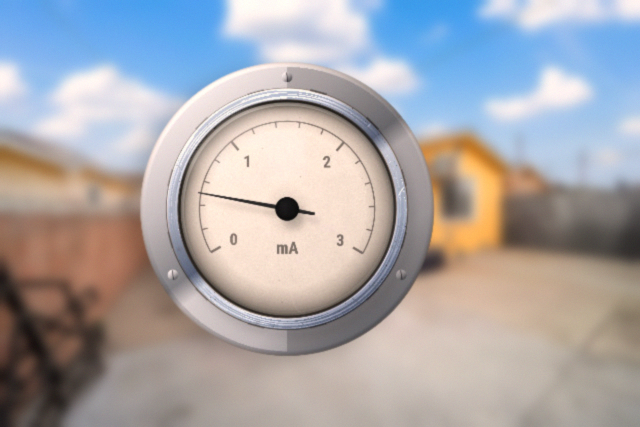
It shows 0.5 mA
